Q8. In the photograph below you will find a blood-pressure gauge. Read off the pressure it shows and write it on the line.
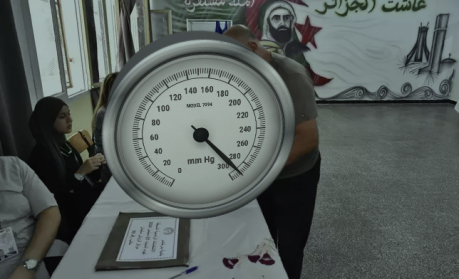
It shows 290 mmHg
